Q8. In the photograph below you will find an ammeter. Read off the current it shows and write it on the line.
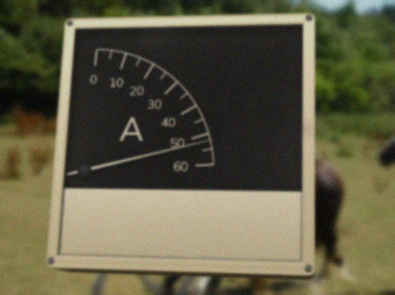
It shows 52.5 A
